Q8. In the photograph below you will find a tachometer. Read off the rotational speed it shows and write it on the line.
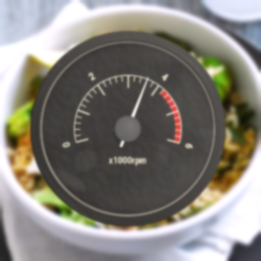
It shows 3600 rpm
